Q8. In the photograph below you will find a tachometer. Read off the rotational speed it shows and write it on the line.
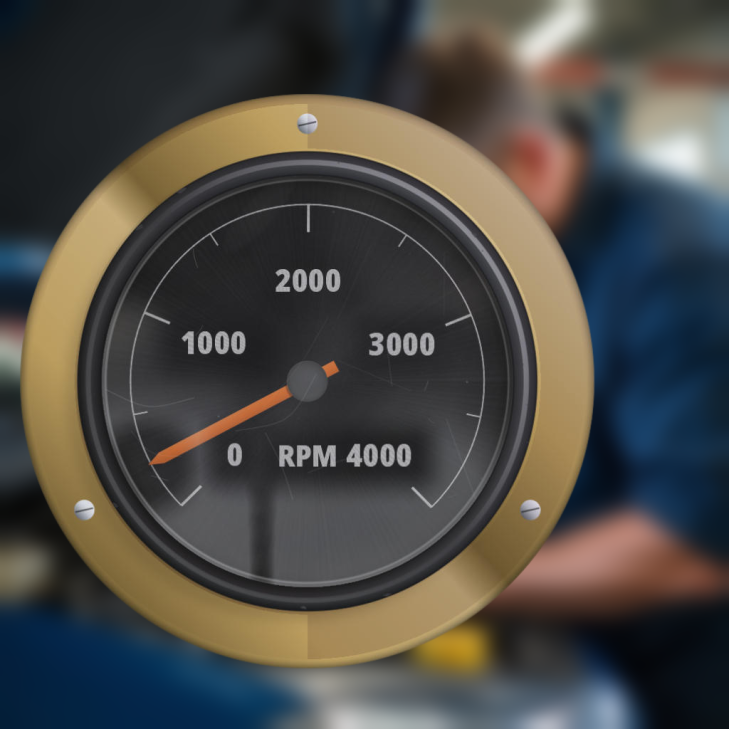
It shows 250 rpm
